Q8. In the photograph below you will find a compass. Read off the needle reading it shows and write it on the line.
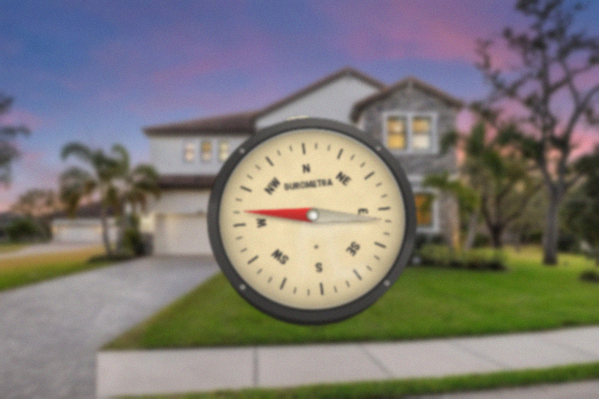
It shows 280 °
